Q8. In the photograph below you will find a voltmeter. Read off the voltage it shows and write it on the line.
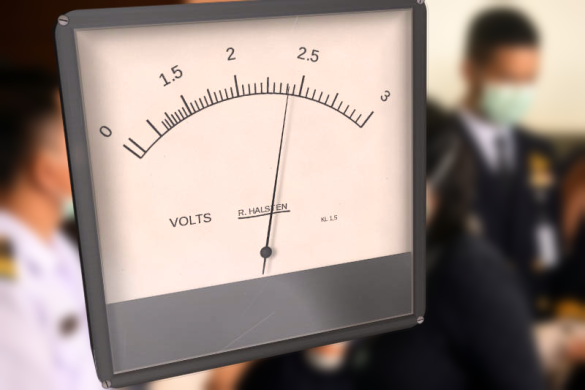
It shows 2.4 V
